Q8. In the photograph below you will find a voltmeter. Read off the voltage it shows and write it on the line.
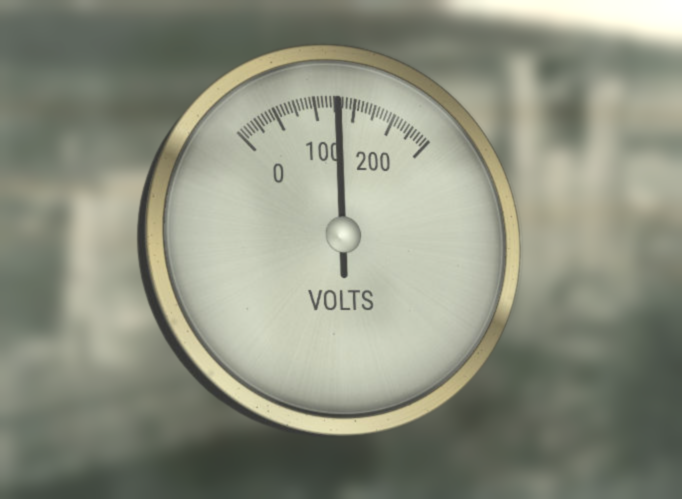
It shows 125 V
